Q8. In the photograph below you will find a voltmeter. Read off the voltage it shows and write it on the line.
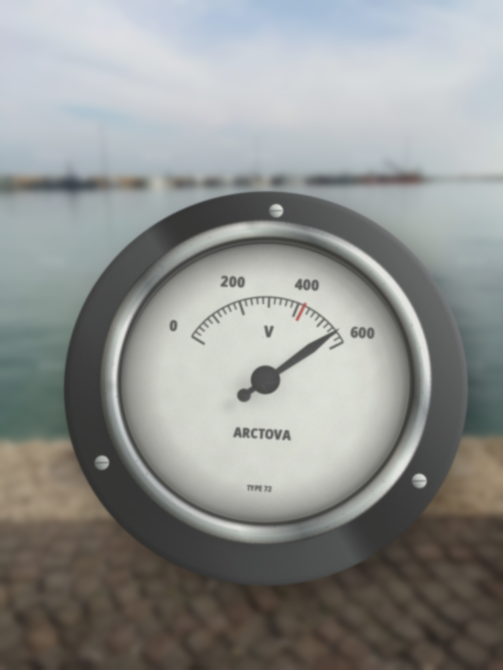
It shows 560 V
